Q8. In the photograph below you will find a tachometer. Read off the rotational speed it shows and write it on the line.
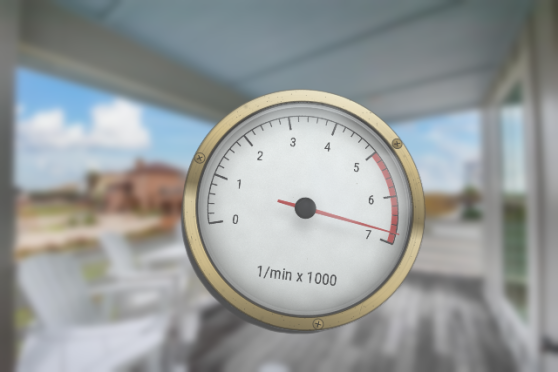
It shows 6800 rpm
